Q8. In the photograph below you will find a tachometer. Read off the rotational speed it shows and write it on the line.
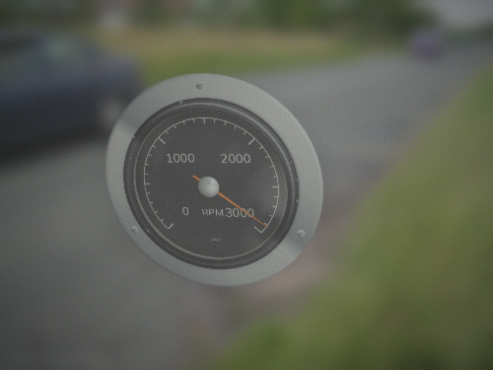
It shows 2900 rpm
